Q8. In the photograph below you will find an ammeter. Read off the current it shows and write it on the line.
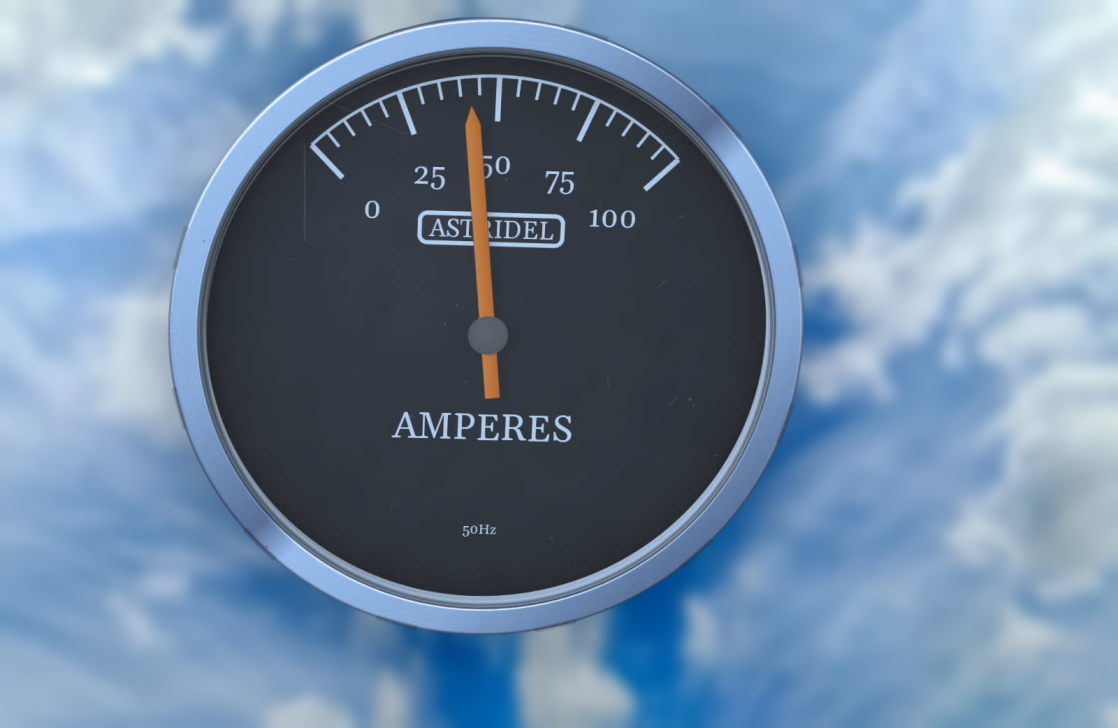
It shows 42.5 A
